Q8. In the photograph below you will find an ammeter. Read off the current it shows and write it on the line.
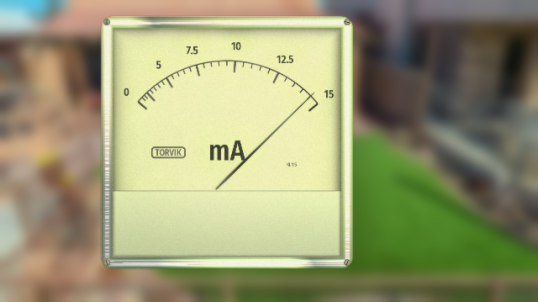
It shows 14.5 mA
